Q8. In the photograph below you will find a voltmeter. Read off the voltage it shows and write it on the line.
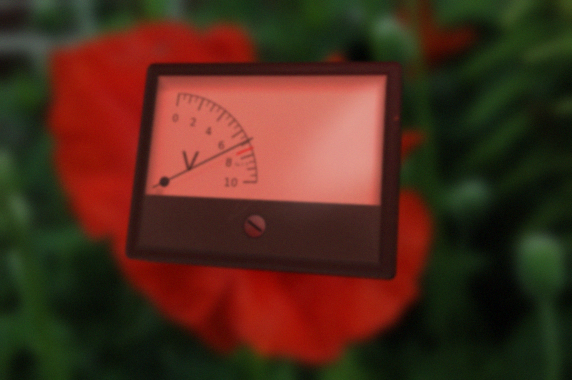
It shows 7 V
